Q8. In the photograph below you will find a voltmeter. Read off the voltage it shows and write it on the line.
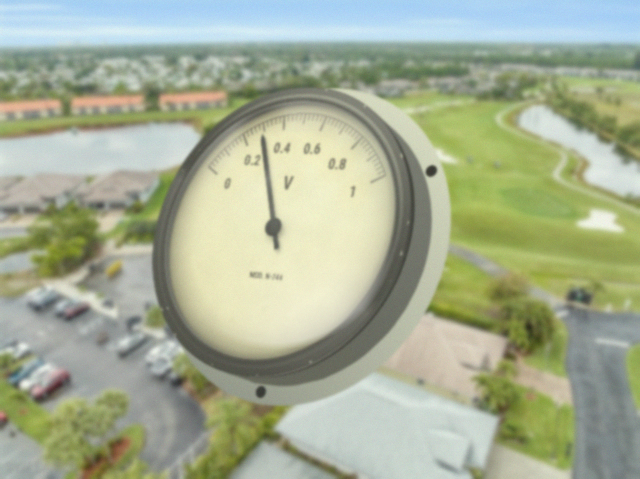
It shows 0.3 V
